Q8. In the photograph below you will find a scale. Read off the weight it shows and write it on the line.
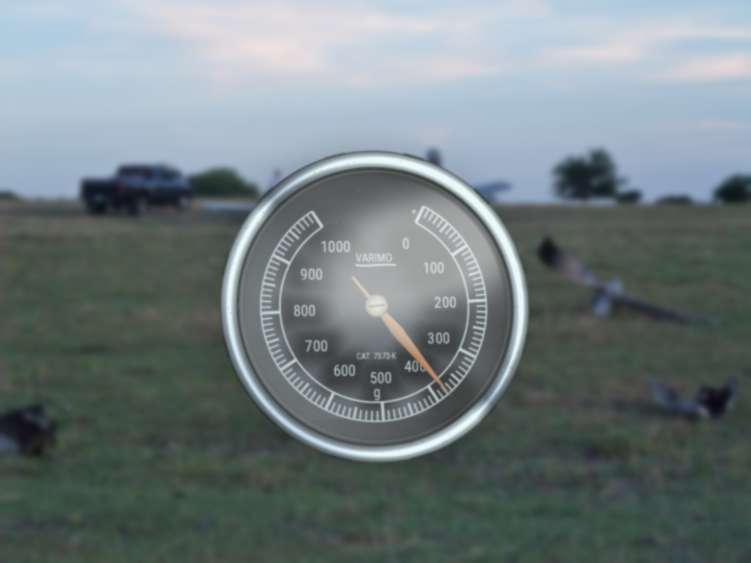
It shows 380 g
